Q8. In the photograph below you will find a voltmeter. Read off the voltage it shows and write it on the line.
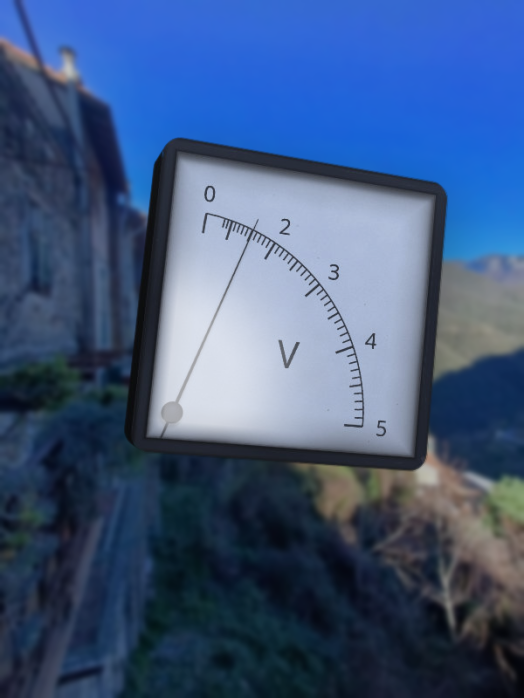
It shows 1.5 V
